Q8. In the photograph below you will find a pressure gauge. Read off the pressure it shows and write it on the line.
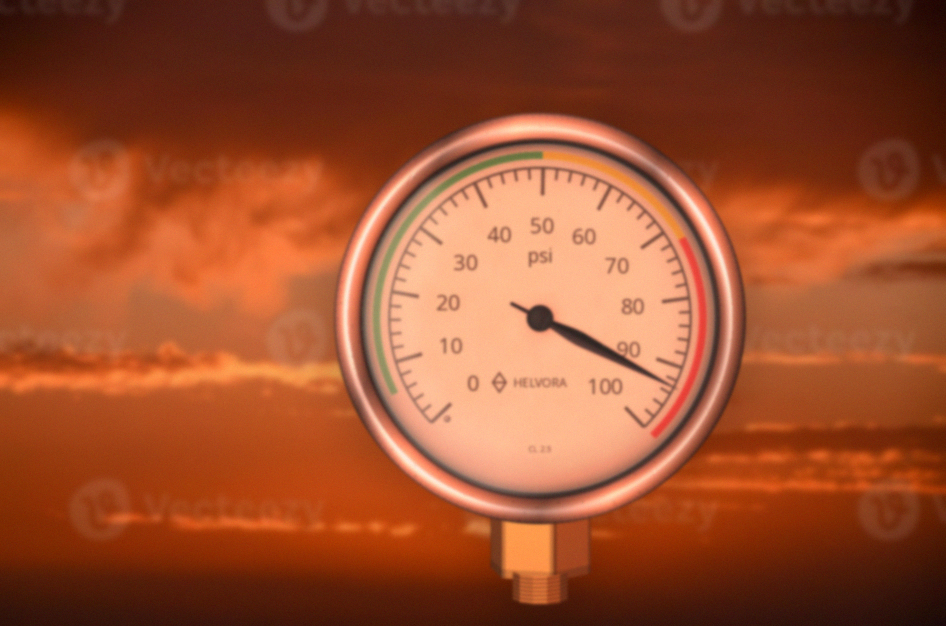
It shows 93 psi
